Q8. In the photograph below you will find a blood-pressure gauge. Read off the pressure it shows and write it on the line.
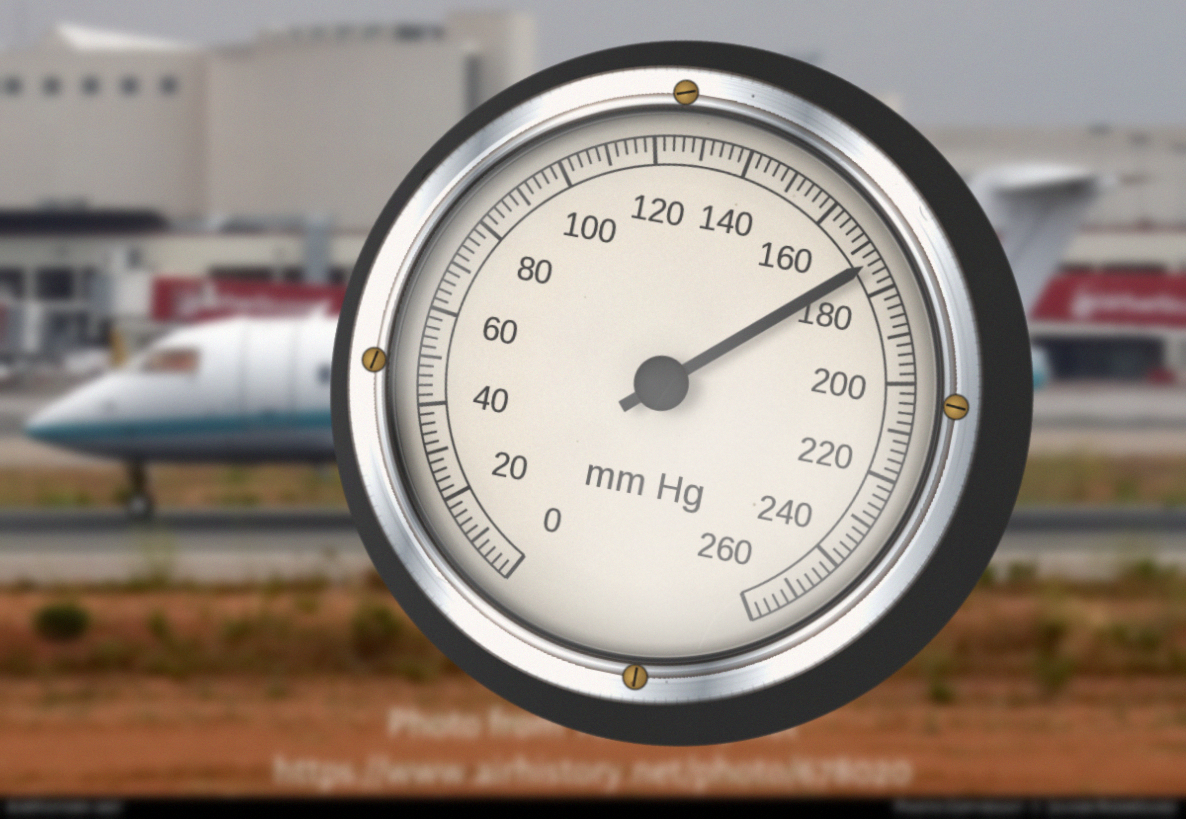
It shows 174 mmHg
